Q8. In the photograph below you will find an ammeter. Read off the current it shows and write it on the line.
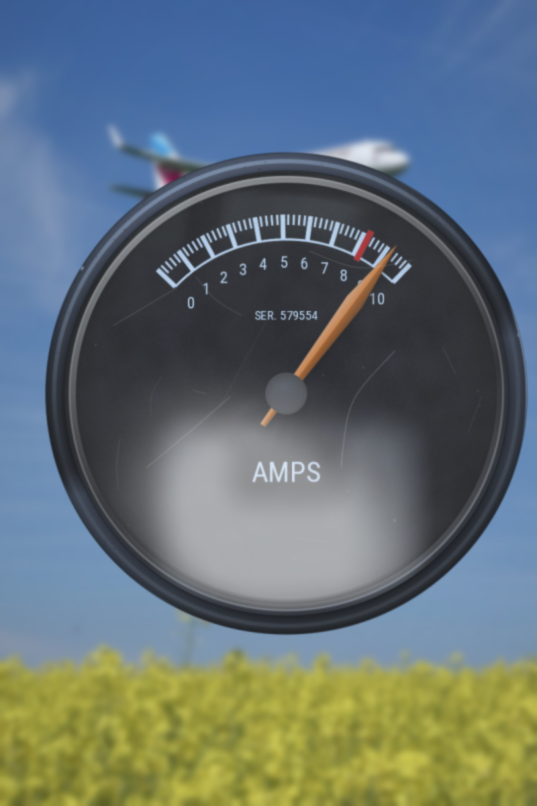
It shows 9.2 A
